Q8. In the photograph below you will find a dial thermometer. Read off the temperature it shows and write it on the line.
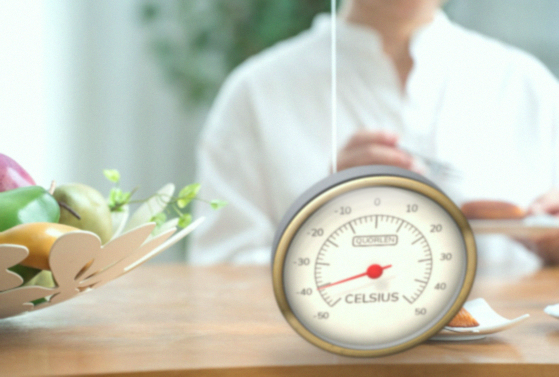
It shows -40 °C
